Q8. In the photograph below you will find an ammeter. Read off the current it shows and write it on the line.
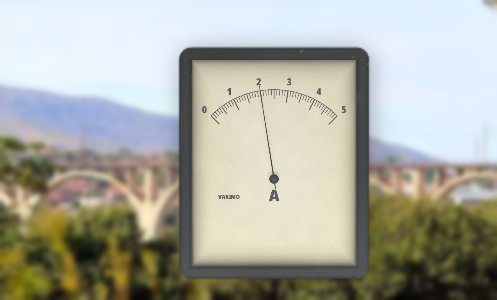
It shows 2 A
